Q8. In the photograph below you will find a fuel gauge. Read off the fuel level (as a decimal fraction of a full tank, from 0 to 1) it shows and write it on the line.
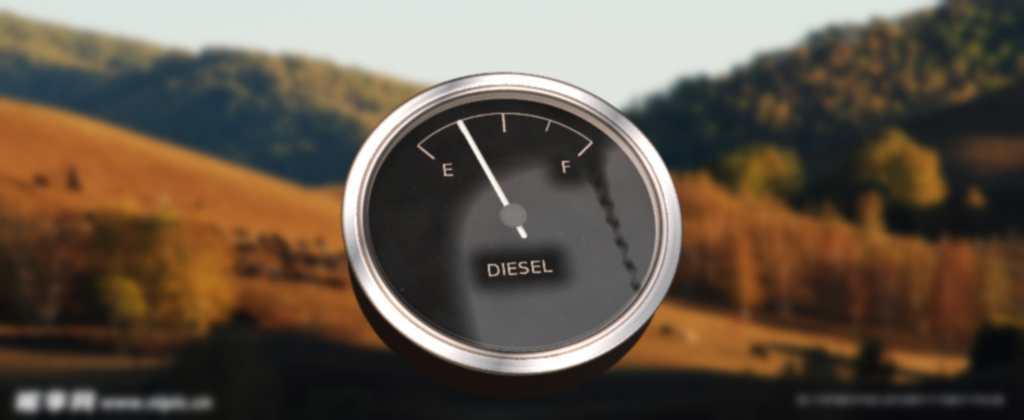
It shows 0.25
